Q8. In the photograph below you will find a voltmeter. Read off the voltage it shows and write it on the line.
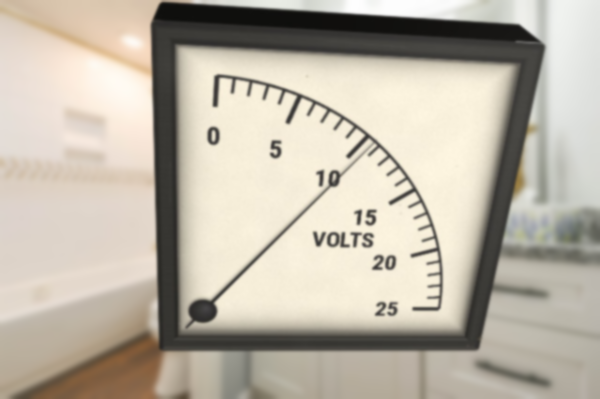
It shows 10.5 V
